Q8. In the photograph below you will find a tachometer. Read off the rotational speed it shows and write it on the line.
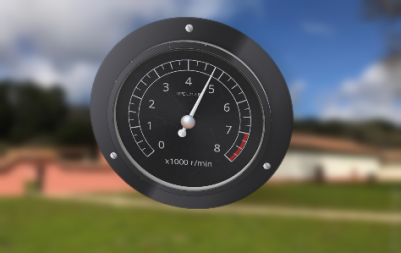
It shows 4750 rpm
